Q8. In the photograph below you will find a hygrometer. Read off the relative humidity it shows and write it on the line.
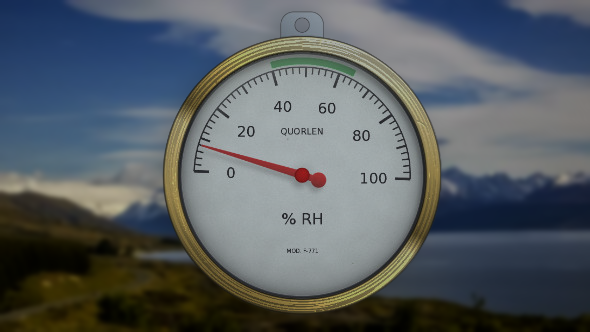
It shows 8 %
